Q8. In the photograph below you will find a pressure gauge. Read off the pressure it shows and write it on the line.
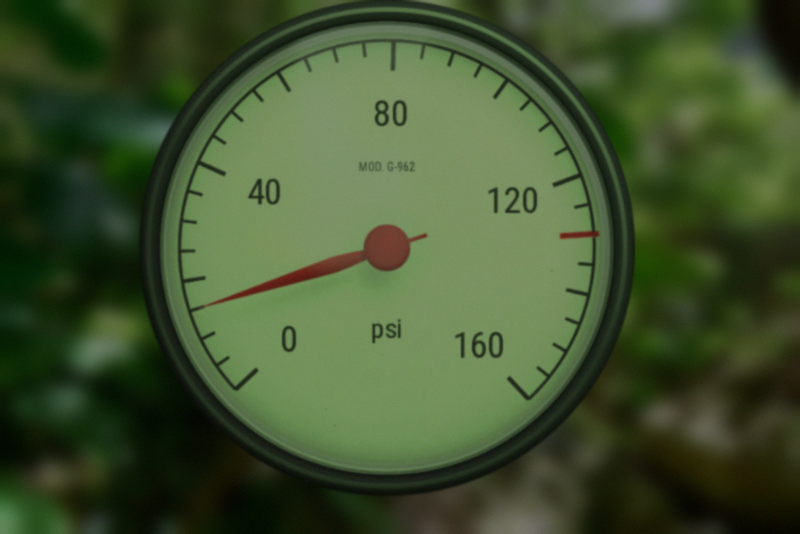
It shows 15 psi
